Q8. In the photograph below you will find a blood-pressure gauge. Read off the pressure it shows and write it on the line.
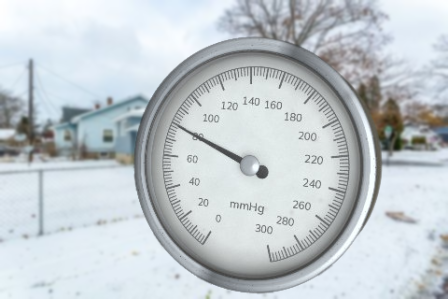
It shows 80 mmHg
